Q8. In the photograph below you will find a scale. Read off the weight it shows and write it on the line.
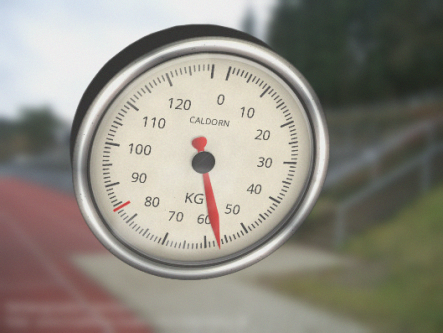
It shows 57 kg
